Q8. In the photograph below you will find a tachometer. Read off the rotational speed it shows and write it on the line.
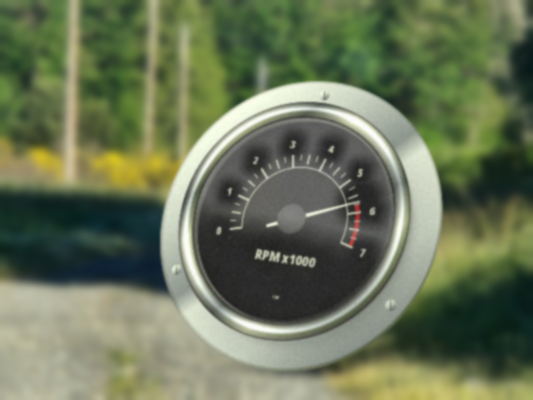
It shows 5750 rpm
